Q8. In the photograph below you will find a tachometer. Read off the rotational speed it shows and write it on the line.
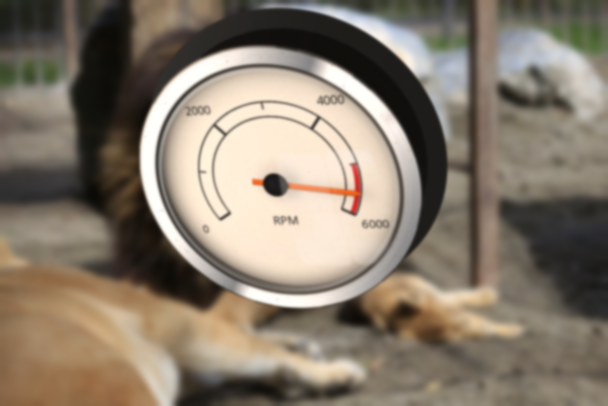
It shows 5500 rpm
